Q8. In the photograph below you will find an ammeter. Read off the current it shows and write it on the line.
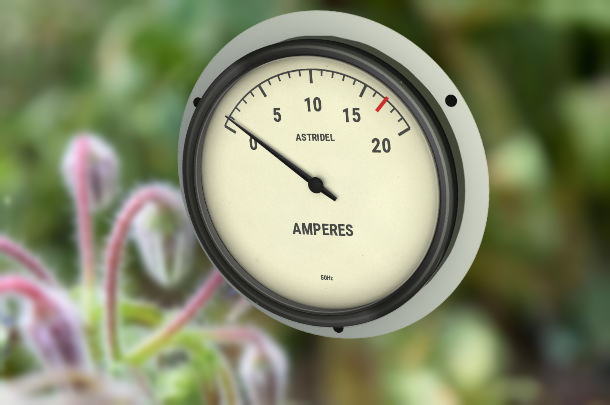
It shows 1 A
